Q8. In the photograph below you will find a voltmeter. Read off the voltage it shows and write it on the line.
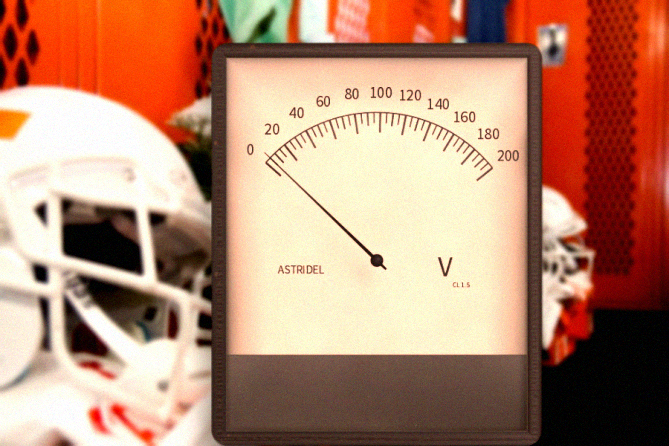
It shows 5 V
